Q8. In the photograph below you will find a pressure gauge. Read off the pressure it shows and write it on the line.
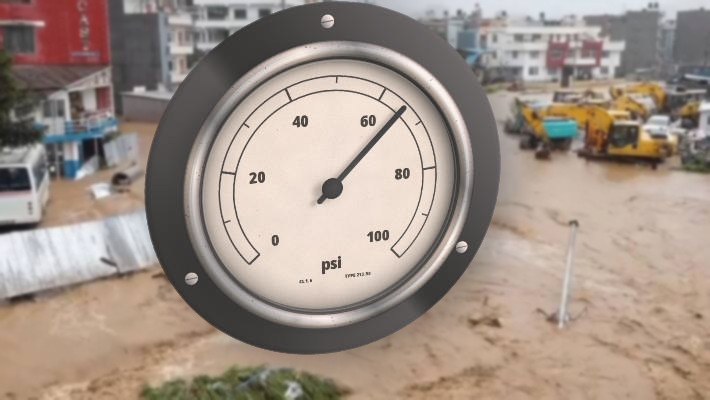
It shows 65 psi
